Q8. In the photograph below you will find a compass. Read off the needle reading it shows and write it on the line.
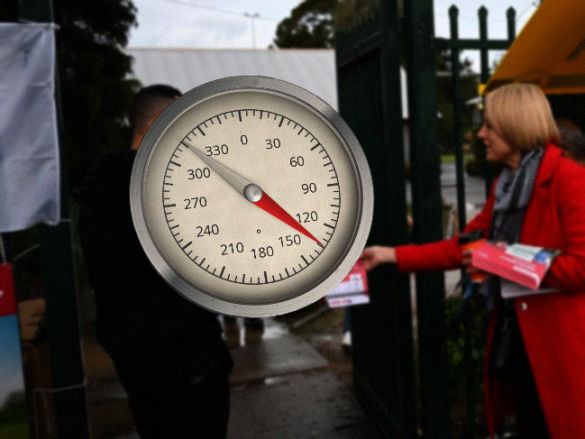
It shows 135 °
